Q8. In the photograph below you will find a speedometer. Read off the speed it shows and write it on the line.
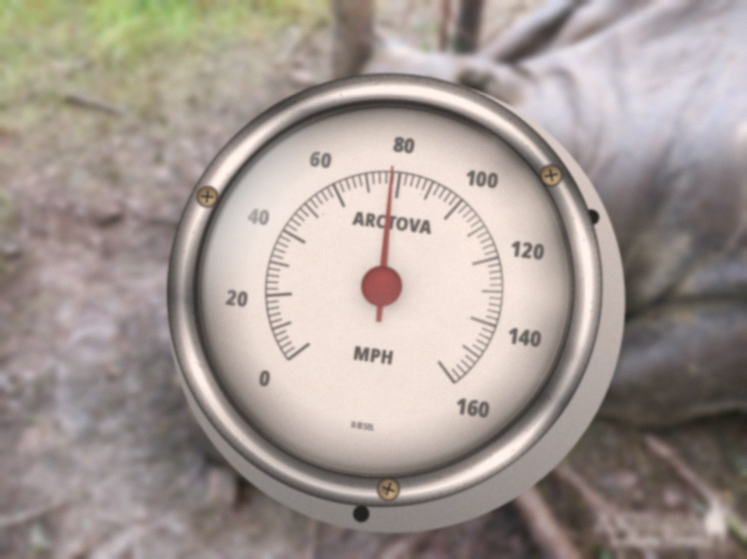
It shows 78 mph
